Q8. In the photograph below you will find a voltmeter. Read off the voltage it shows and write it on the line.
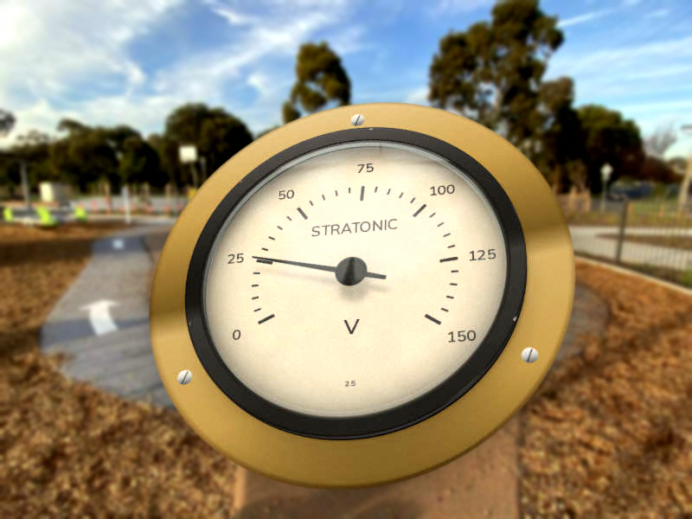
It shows 25 V
